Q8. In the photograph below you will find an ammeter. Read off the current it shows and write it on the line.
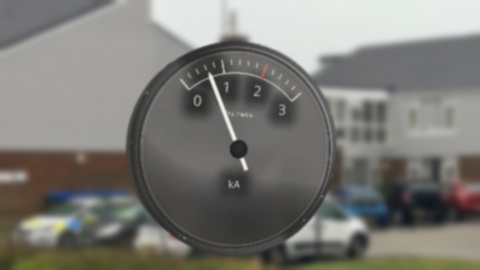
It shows 0.6 kA
